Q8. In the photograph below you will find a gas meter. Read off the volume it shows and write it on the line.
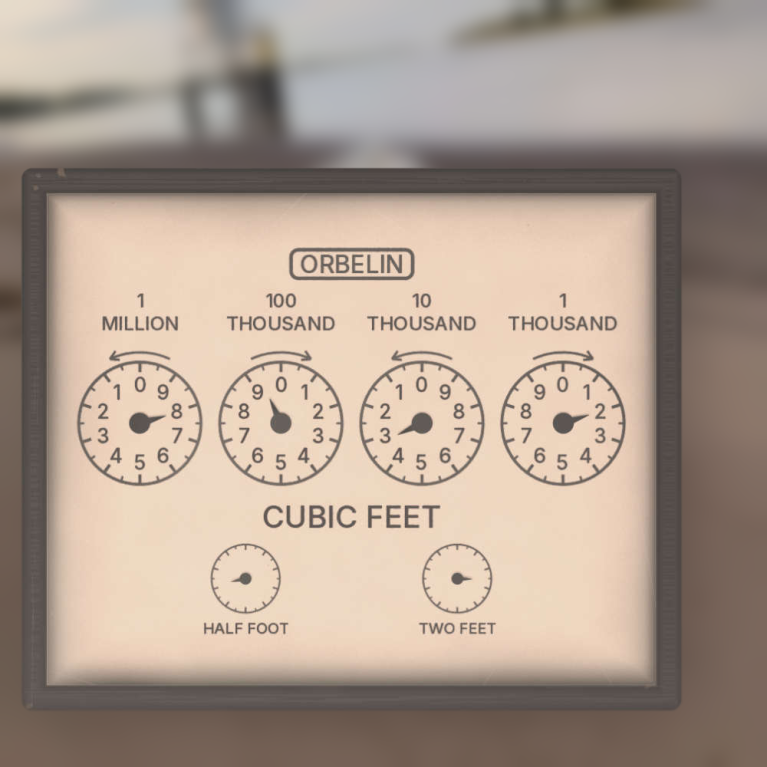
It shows 793200 ft³
